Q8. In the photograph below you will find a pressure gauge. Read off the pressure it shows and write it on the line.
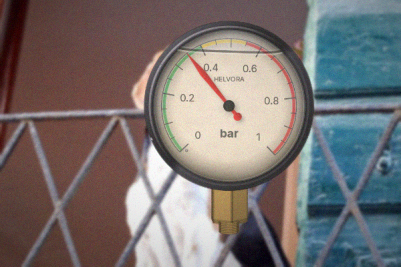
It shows 0.35 bar
